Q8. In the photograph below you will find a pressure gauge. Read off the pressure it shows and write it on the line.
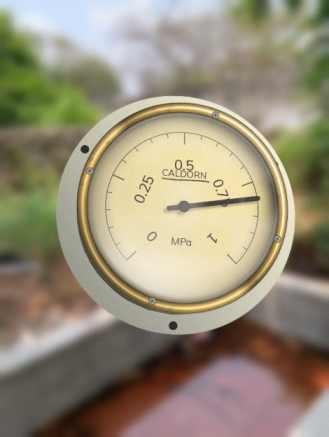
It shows 0.8 MPa
